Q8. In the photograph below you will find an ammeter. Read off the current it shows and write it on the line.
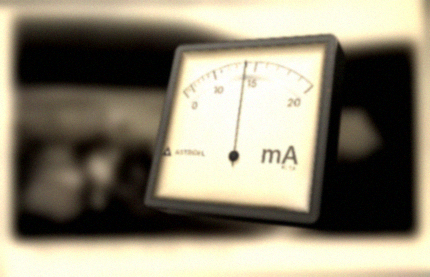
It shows 14 mA
